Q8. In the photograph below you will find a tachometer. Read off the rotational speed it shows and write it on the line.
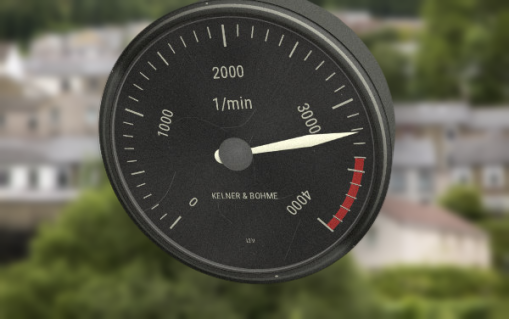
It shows 3200 rpm
